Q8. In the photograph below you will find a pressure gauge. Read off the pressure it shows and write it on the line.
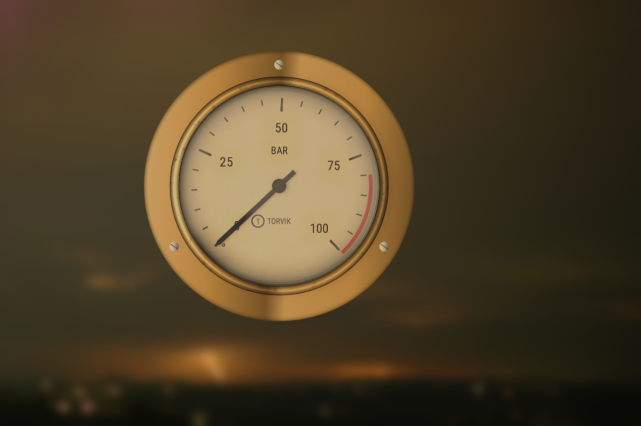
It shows 0 bar
